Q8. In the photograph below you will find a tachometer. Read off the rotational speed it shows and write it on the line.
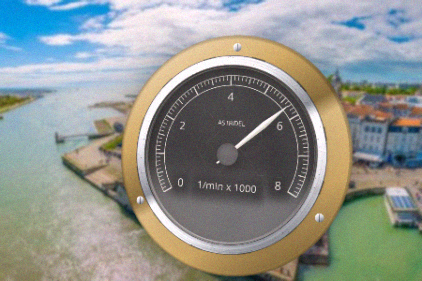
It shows 5700 rpm
